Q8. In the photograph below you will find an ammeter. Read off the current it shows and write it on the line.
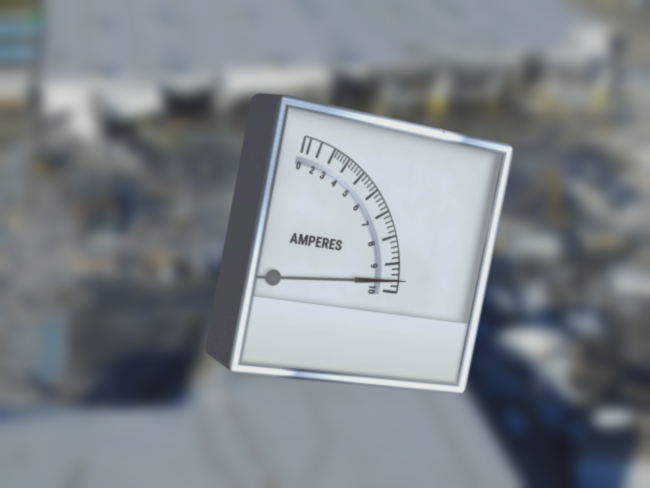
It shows 9.6 A
